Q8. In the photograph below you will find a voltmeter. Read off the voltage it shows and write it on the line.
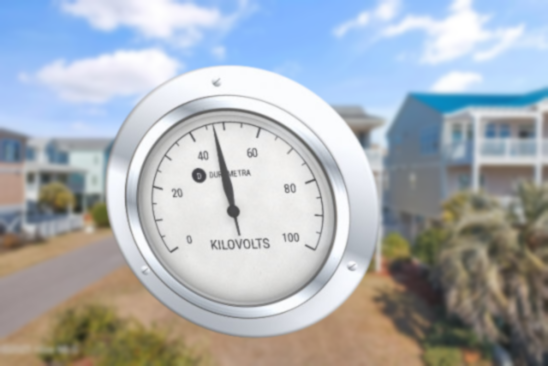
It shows 47.5 kV
